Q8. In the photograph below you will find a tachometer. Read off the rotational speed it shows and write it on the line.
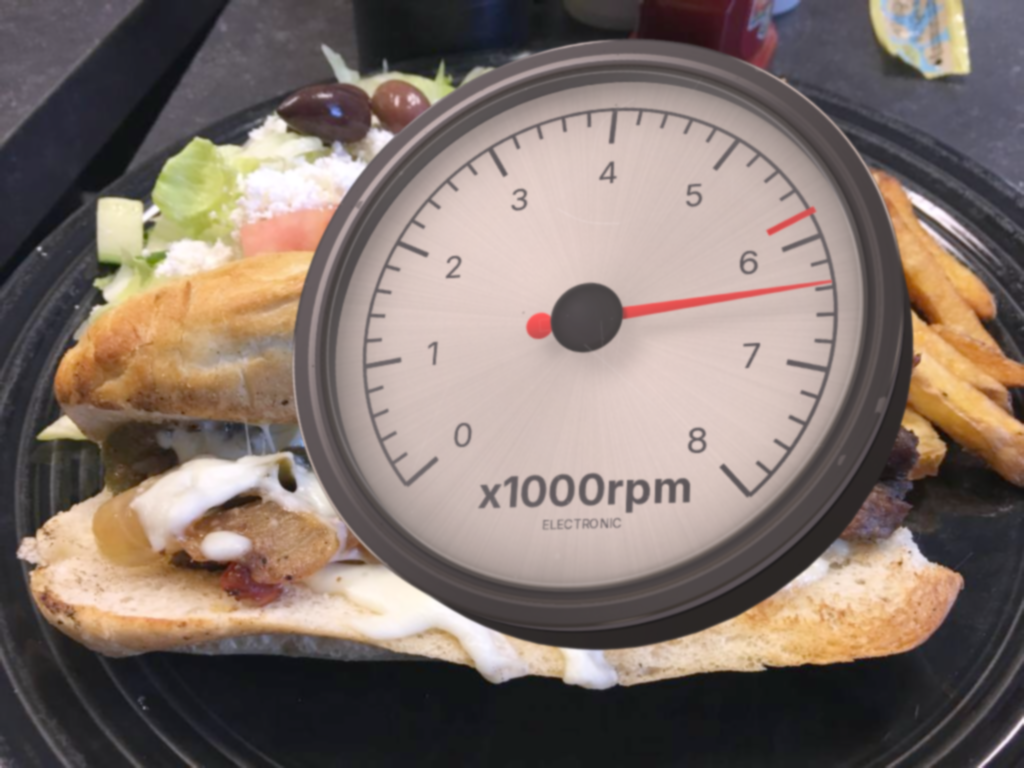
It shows 6400 rpm
